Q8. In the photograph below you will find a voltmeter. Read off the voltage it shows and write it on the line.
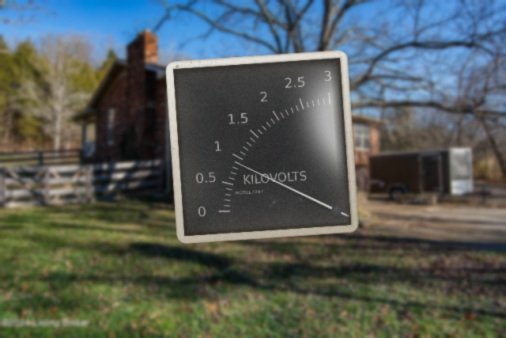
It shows 0.9 kV
